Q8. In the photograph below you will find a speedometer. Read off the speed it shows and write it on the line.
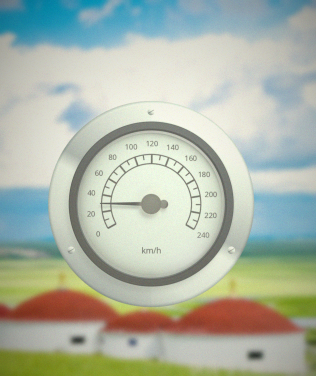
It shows 30 km/h
